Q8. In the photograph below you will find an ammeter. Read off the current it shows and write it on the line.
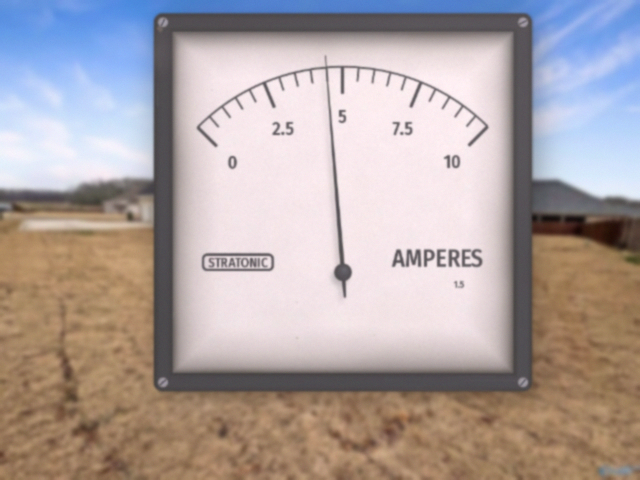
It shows 4.5 A
